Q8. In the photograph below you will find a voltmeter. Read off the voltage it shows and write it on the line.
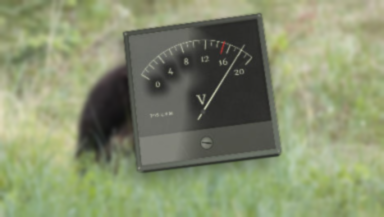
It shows 18 V
